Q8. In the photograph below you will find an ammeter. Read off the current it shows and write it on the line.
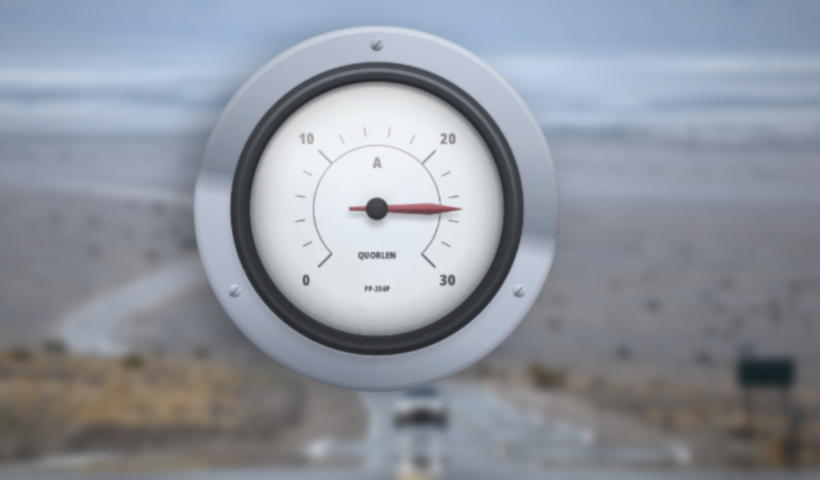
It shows 25 A
